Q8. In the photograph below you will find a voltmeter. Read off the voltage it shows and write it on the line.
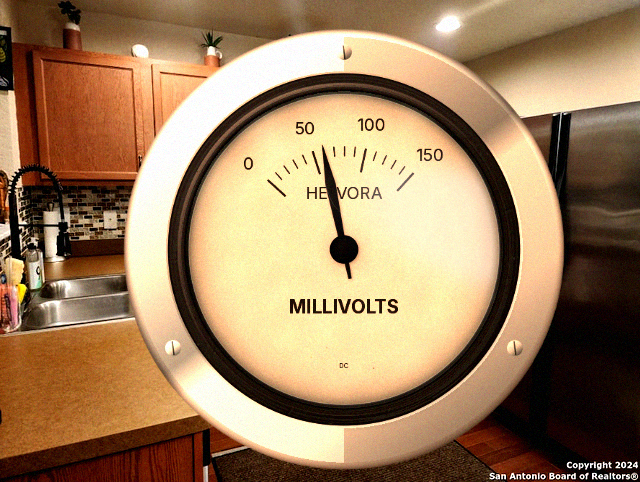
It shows 60 mV
